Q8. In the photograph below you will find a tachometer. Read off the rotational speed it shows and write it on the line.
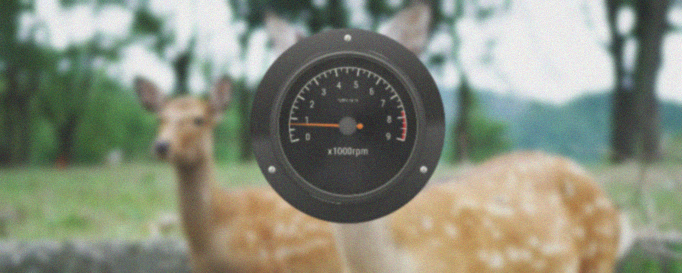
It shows 750 rpm
